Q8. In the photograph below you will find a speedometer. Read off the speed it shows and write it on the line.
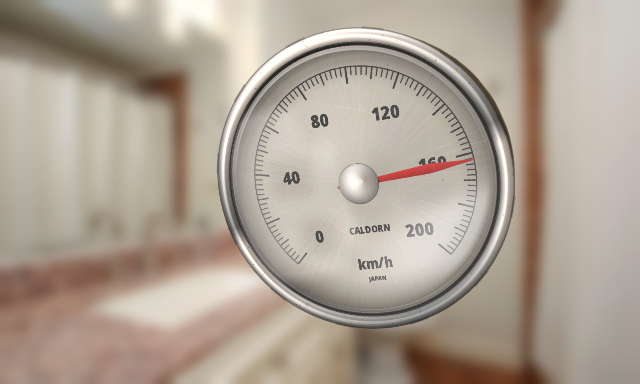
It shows 162 km/h
